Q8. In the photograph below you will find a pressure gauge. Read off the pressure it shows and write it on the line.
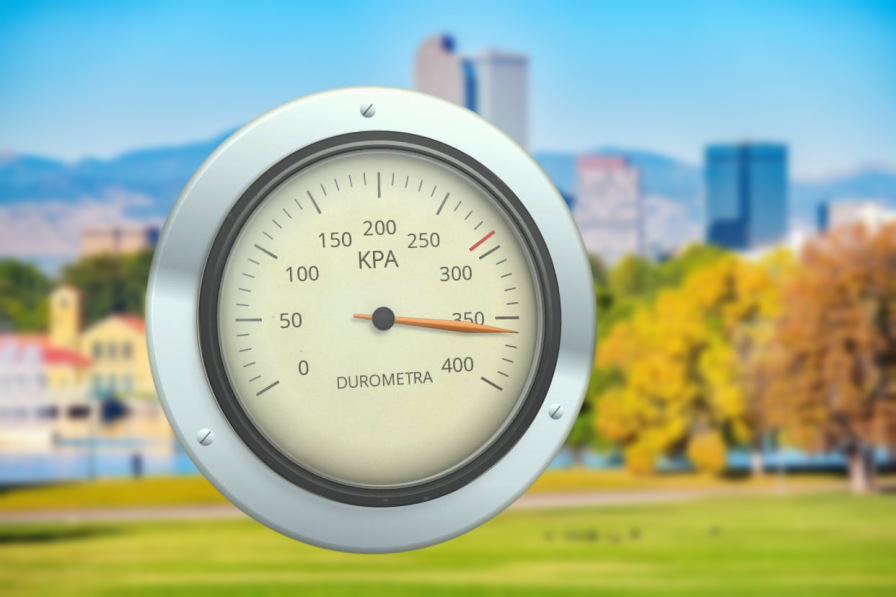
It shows 360 kPa
